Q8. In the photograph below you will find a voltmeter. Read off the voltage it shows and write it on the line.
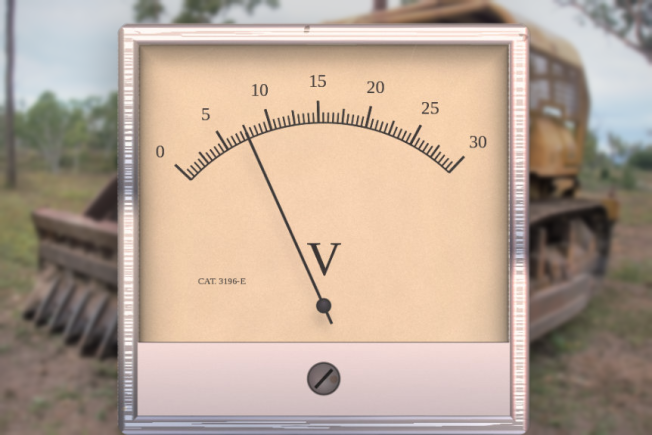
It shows 7.5 V
